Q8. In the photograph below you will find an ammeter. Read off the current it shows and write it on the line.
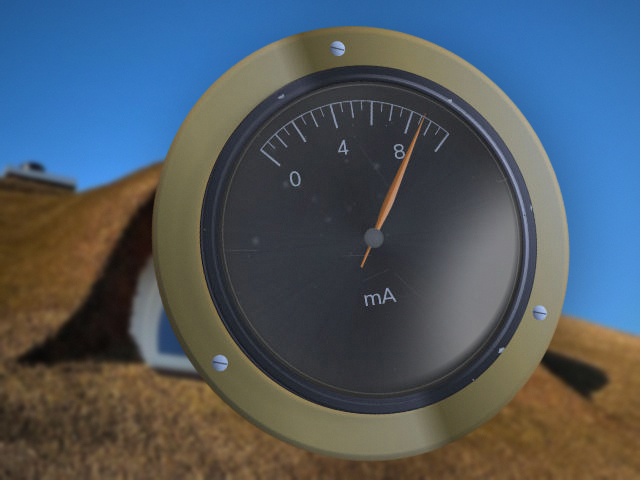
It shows 8.5 mA
